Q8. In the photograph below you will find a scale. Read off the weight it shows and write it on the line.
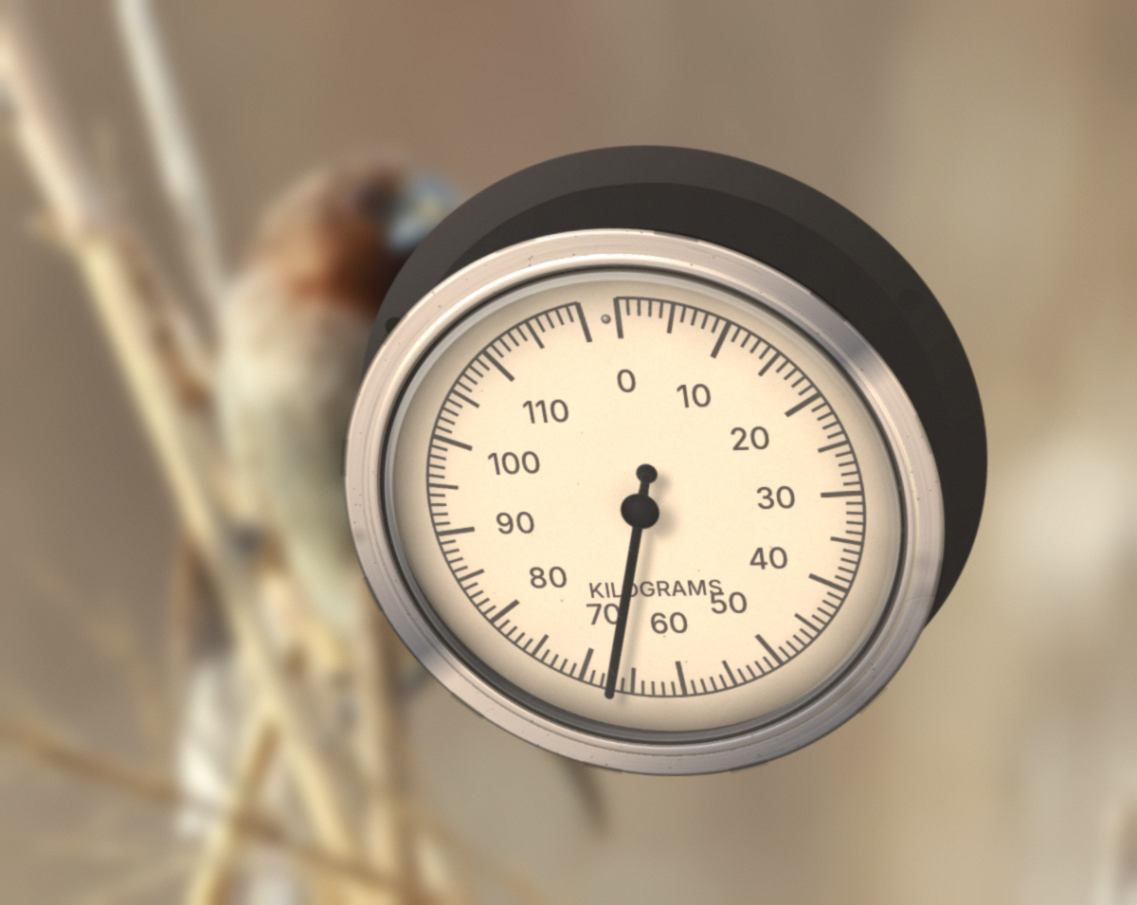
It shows 67 kg
